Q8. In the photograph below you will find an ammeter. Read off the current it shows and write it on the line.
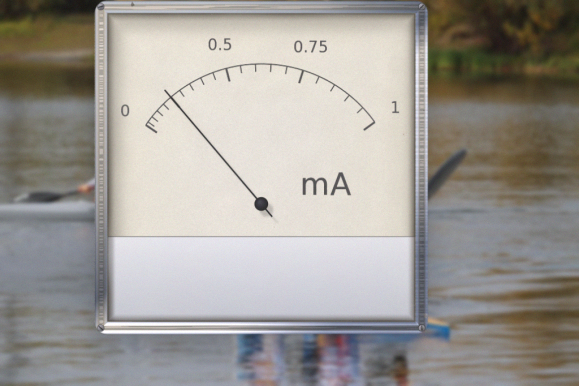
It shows 0.25 mA
